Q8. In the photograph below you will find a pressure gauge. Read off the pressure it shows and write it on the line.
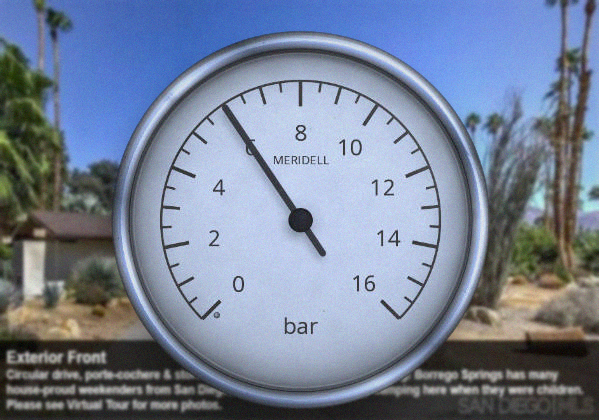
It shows 6 bar
